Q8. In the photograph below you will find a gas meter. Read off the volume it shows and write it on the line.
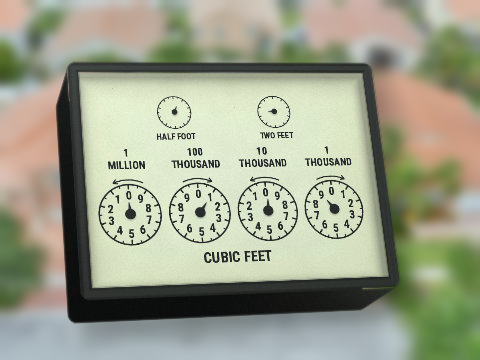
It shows 9900 ft³
